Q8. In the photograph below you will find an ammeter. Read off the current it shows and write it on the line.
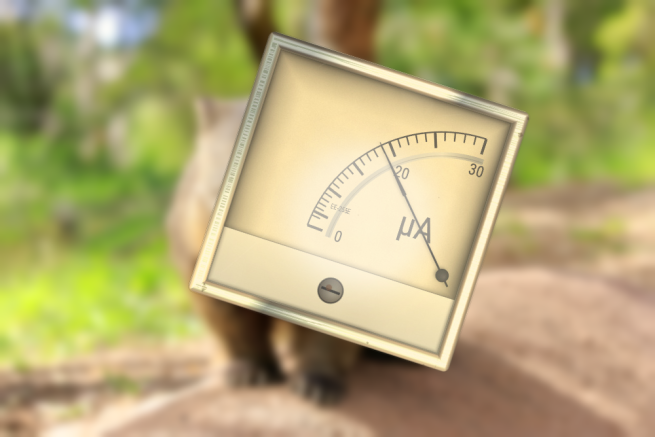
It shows 19 µA
